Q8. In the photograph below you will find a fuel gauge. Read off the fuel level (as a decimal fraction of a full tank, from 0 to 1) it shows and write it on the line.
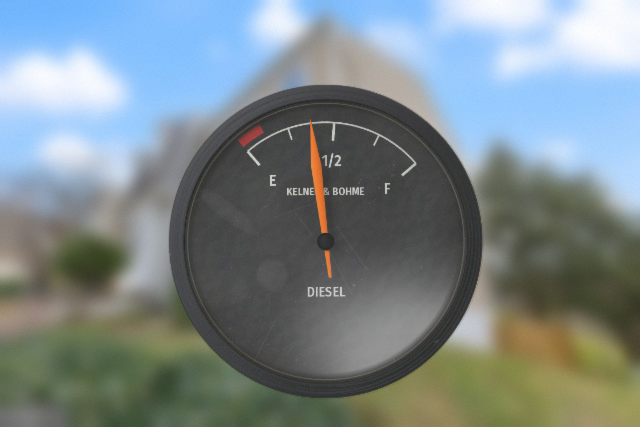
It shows 0.375
